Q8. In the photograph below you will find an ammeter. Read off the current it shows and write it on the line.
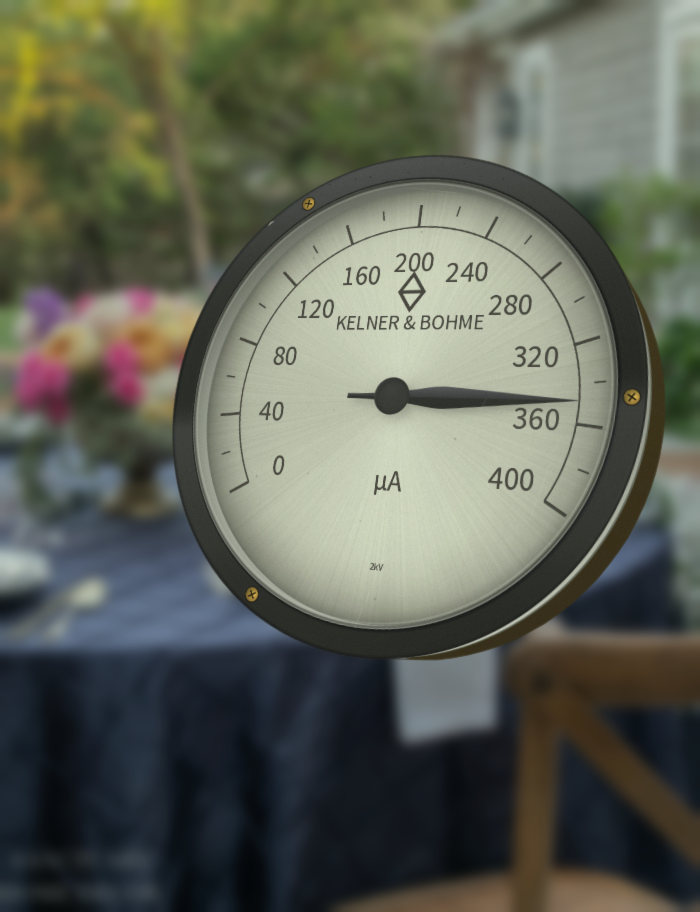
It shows 350 µA
